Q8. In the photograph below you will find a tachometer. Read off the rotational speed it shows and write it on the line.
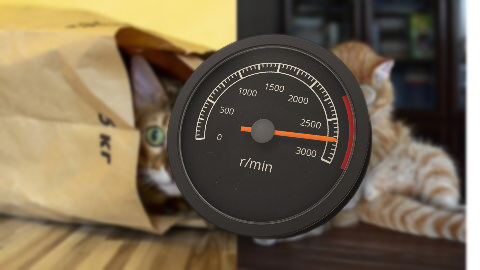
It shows 2750 rpm
